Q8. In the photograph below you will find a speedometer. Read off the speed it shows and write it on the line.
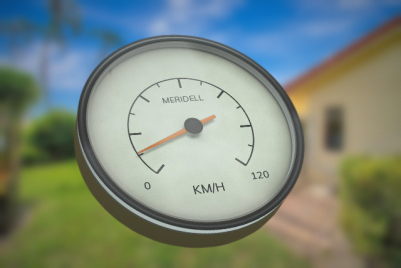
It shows 10 km/h
